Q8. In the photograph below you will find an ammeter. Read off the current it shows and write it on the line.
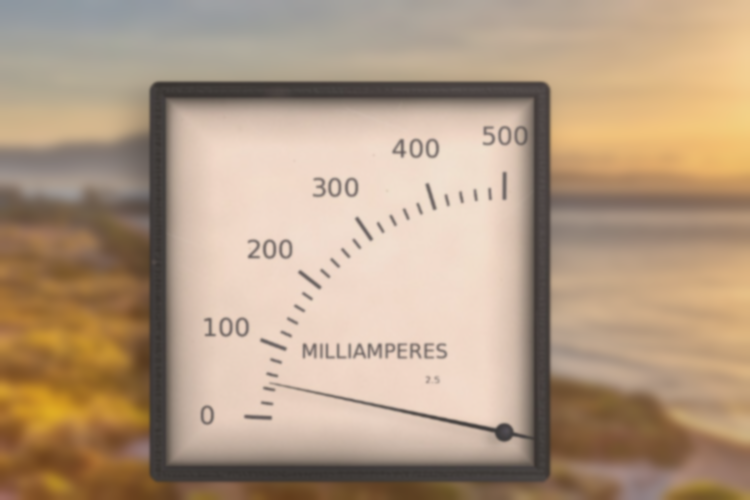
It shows 50 mA
